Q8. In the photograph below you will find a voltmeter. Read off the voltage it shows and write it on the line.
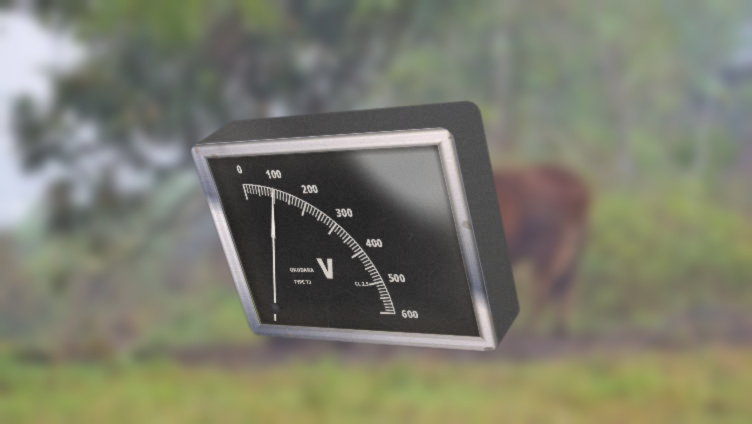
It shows 100 V
